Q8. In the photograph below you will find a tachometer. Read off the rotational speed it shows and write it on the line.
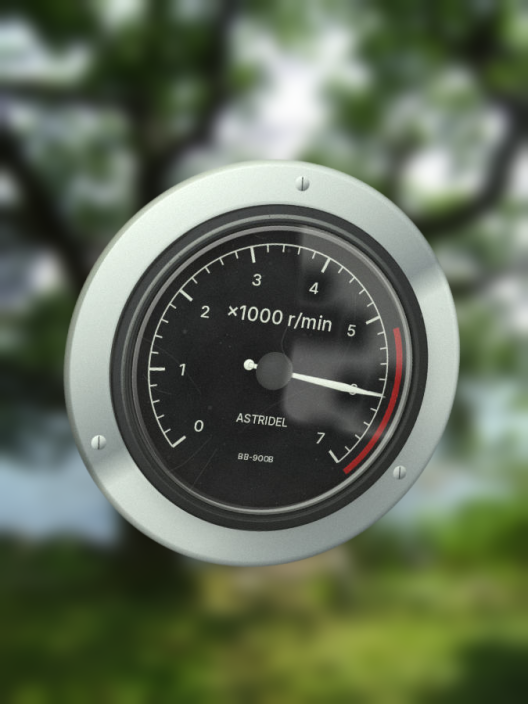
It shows 6000 rpm
